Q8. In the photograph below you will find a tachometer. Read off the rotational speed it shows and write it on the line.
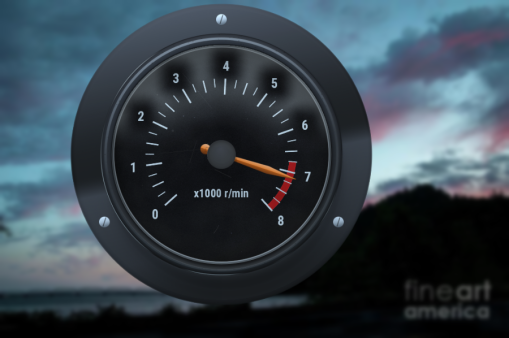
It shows 7125 rpm
